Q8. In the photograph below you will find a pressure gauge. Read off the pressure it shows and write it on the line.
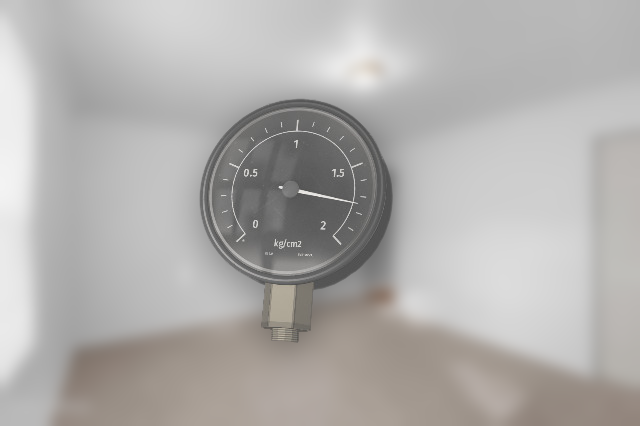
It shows 1.75 kg/cm²
